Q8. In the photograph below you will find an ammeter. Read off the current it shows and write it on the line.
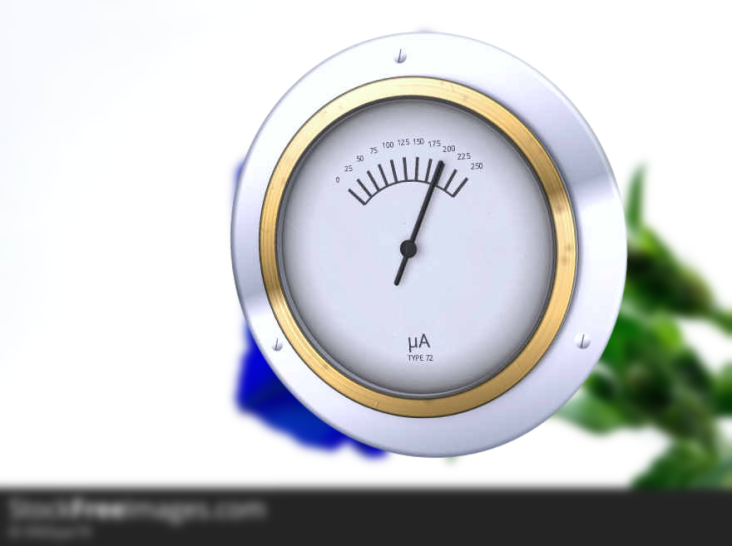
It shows 200 µA
